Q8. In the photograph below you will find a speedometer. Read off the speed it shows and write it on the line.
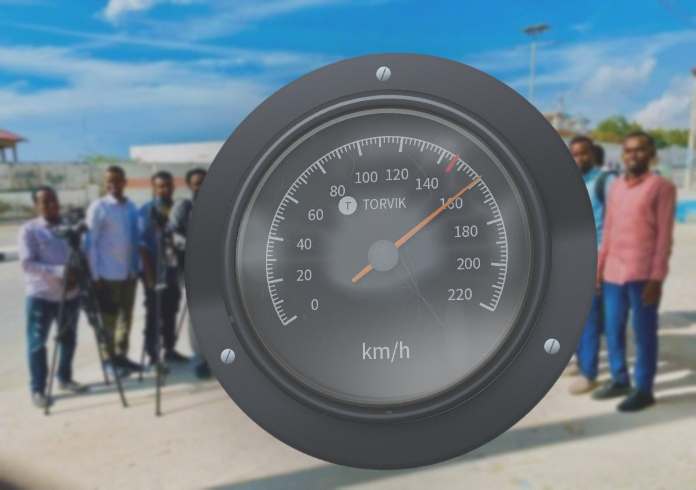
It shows 160 km/h
